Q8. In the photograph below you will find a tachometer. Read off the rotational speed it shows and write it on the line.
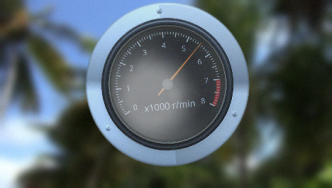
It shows 5500 rpm
